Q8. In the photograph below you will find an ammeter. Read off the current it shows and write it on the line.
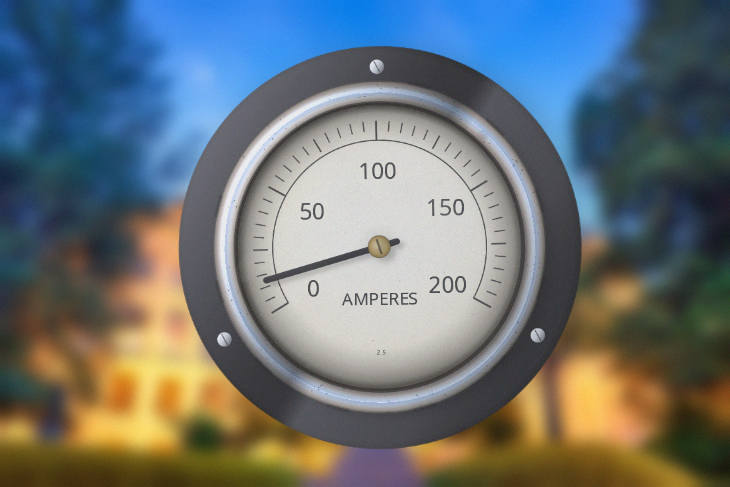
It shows 12.5 A
